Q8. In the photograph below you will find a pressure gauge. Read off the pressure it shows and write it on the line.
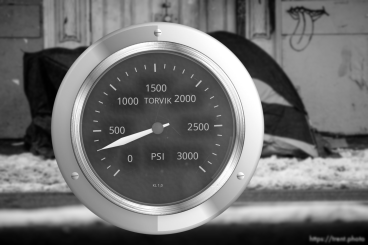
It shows 300 psi
